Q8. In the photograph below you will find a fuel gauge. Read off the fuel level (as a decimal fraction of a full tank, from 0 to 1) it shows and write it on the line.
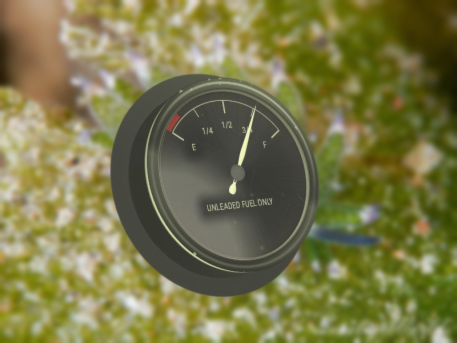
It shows 0.75
